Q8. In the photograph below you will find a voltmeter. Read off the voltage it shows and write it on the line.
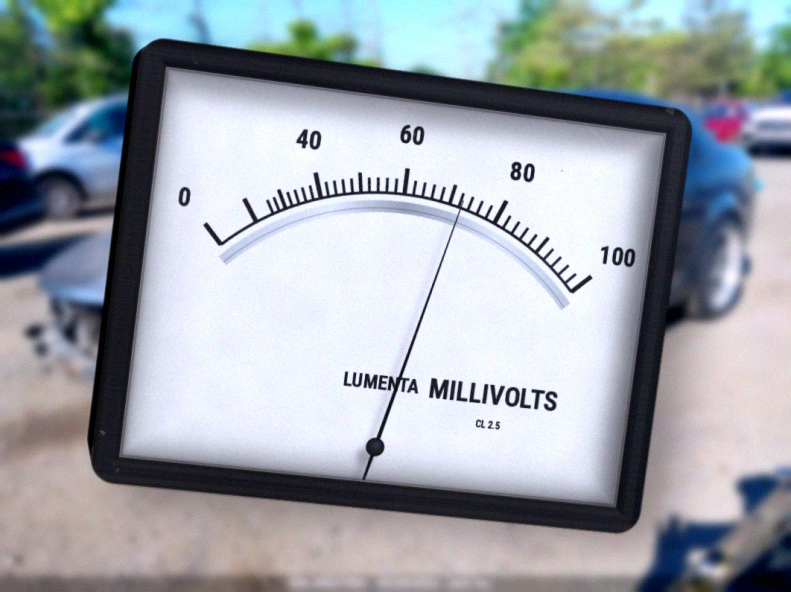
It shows 72 mV
